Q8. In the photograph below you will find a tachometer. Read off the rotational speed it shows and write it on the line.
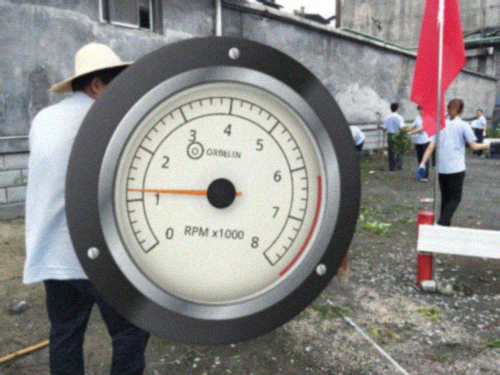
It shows 1200 rpm
